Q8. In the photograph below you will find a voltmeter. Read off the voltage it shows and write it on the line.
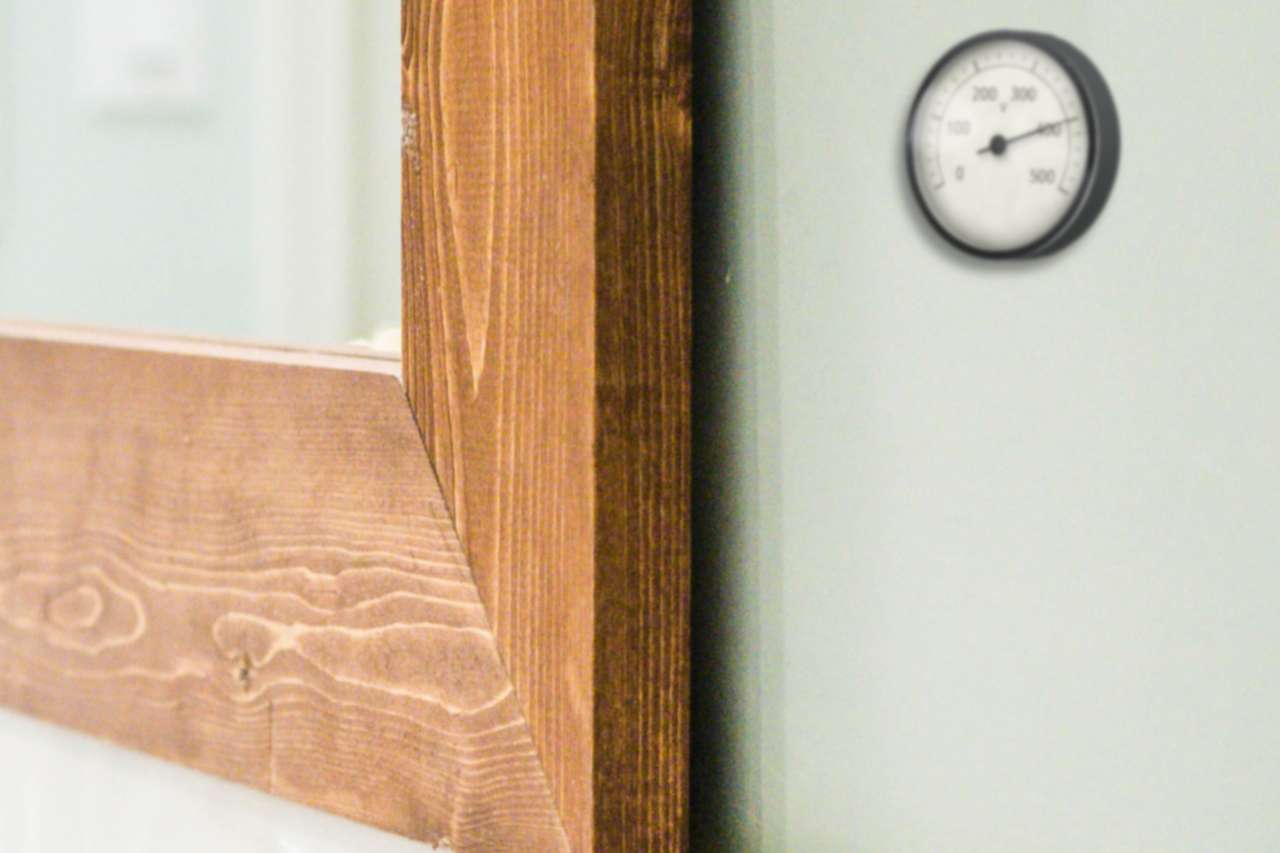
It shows 400 V
